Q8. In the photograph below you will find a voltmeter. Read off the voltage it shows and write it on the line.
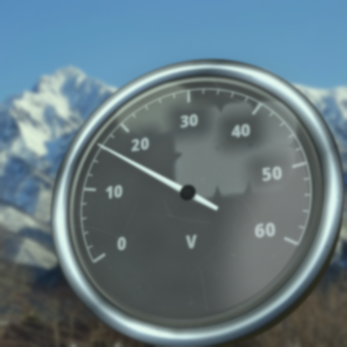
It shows 16 V
